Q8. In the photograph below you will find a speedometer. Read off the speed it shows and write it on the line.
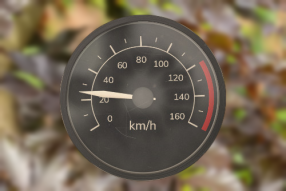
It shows 25 km/h
